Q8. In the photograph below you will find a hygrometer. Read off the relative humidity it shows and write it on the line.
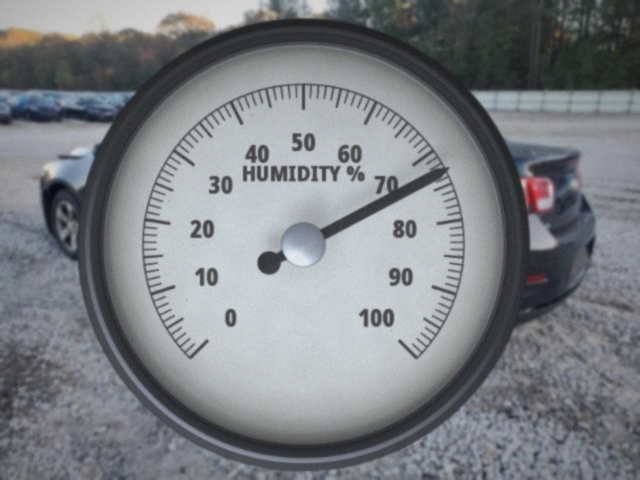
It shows 73 %
